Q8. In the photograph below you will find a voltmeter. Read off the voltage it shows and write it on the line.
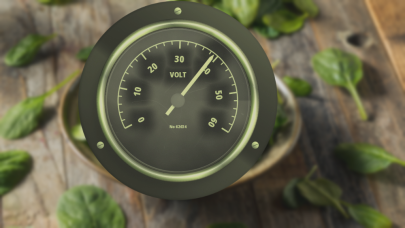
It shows 39 V
